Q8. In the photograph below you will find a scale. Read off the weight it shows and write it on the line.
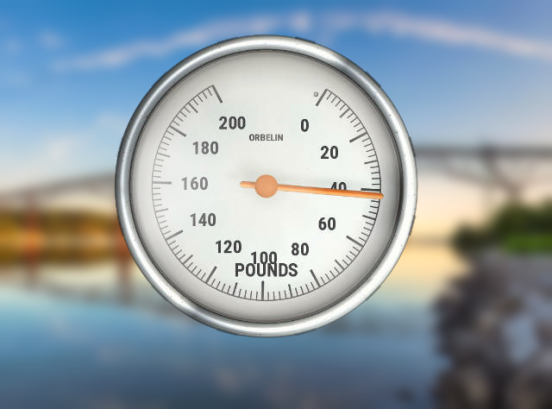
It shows 42 lb
